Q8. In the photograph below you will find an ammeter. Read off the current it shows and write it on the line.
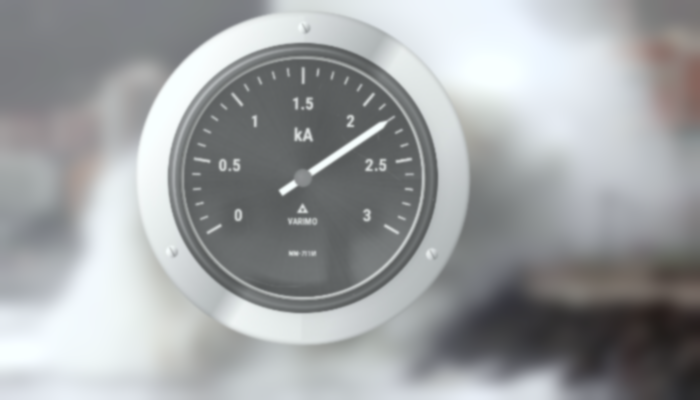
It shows 2.2 kA
